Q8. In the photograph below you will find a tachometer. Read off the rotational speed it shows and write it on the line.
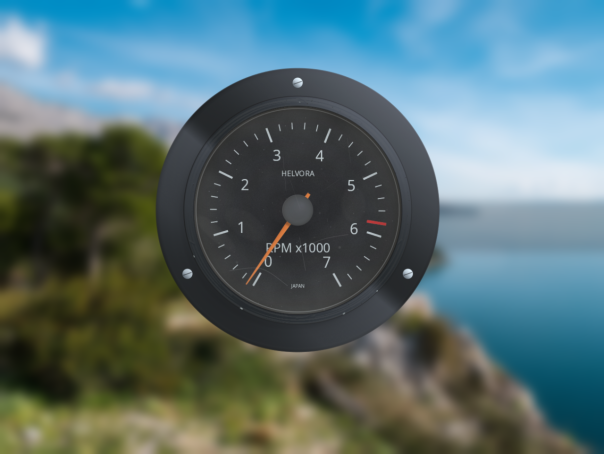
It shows 100 rpm
